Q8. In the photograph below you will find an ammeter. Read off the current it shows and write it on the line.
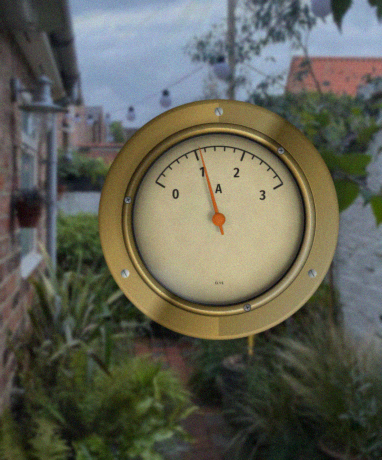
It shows 1.1 A
